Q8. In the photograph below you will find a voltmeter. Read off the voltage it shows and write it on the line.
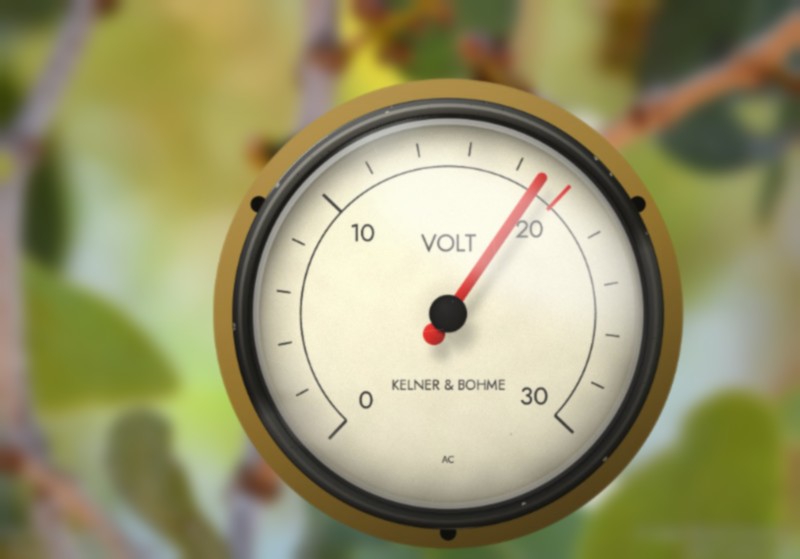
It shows 19 V
